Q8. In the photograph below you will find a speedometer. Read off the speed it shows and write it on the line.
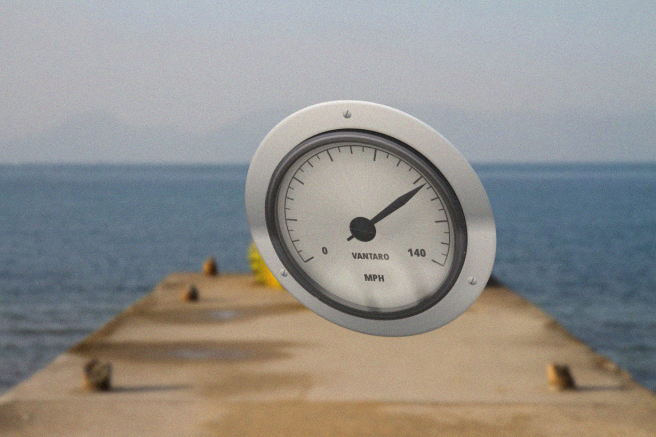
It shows 102.5 mph
